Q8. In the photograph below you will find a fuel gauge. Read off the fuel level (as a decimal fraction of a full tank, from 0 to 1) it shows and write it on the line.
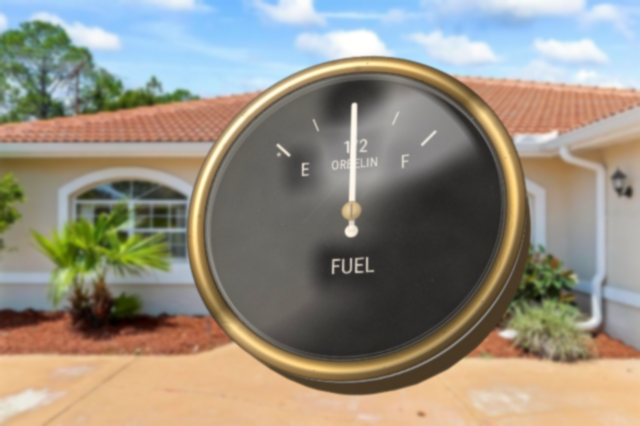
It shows 0.5
